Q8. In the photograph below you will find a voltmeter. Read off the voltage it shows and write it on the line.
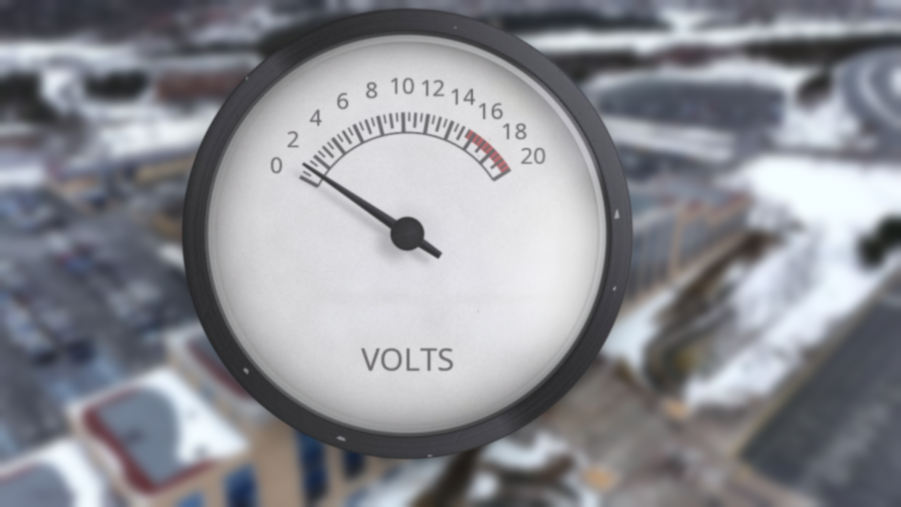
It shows 1 V
